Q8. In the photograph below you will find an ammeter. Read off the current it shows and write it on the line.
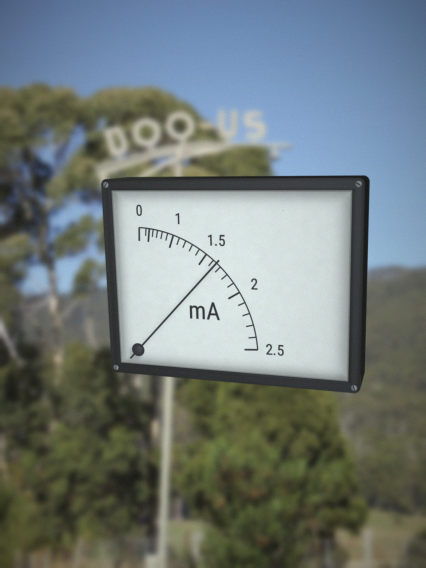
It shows 1.65 mA
